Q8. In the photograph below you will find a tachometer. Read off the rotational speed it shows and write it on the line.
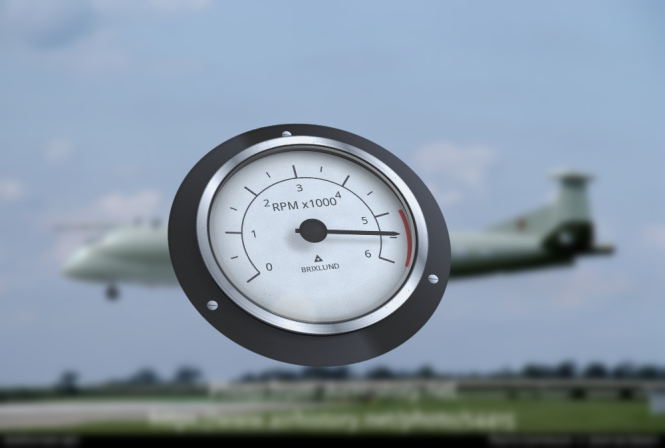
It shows 5500 rpm
